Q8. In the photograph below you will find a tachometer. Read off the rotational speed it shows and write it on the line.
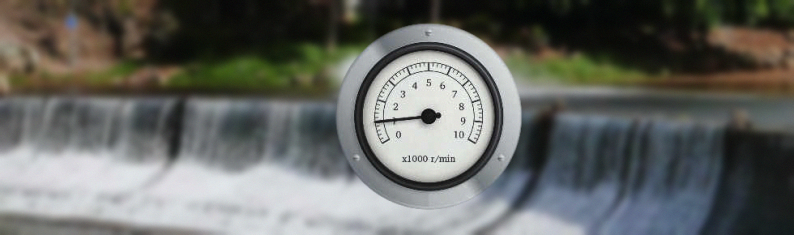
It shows 1000 rpm
